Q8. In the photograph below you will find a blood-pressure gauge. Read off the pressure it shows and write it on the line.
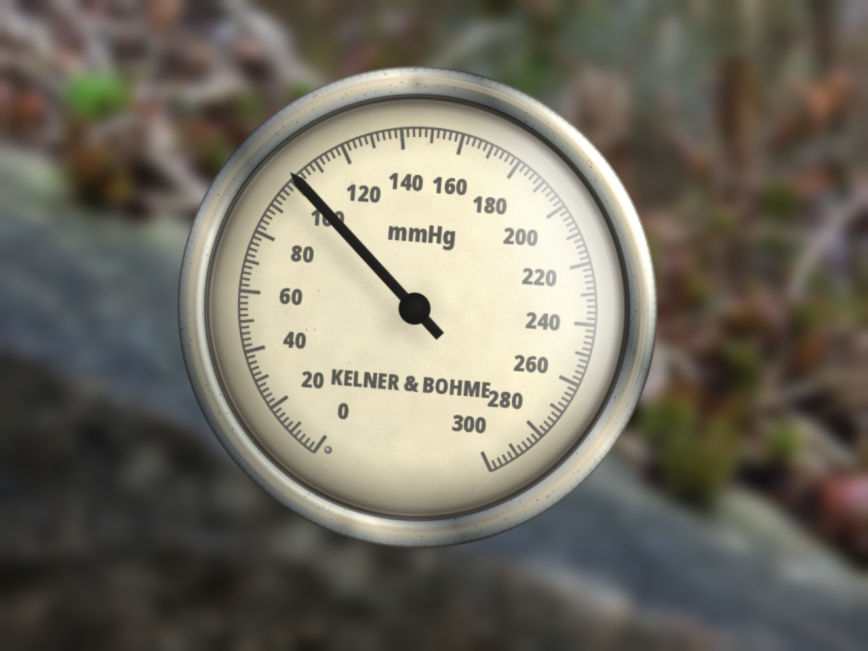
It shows 102 mmHg
